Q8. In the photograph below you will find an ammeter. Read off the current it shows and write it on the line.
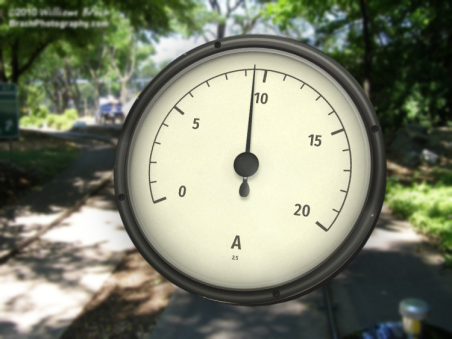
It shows 9.5 A
